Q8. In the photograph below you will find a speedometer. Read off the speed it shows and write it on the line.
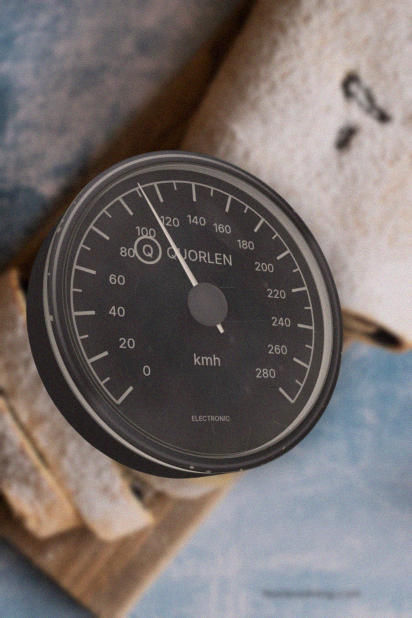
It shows 110 km/h
